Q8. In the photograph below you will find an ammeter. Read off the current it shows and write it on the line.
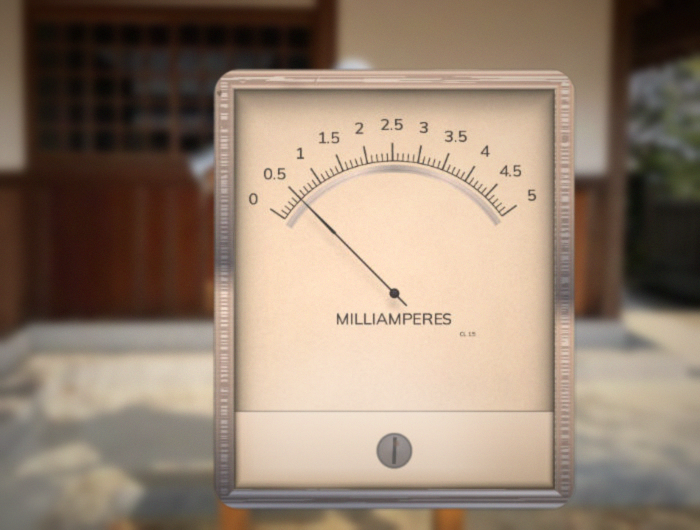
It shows 0.5 mA
